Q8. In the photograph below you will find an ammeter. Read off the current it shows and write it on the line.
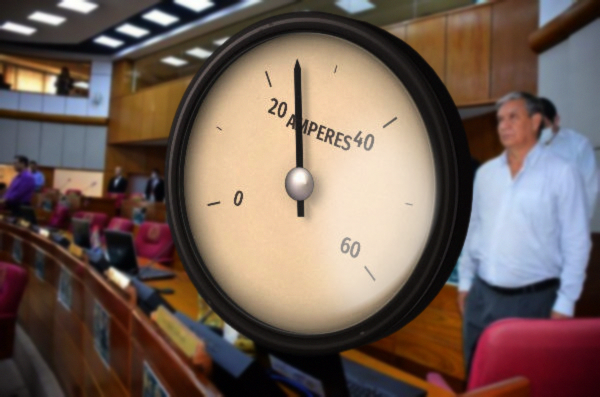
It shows 25 A
